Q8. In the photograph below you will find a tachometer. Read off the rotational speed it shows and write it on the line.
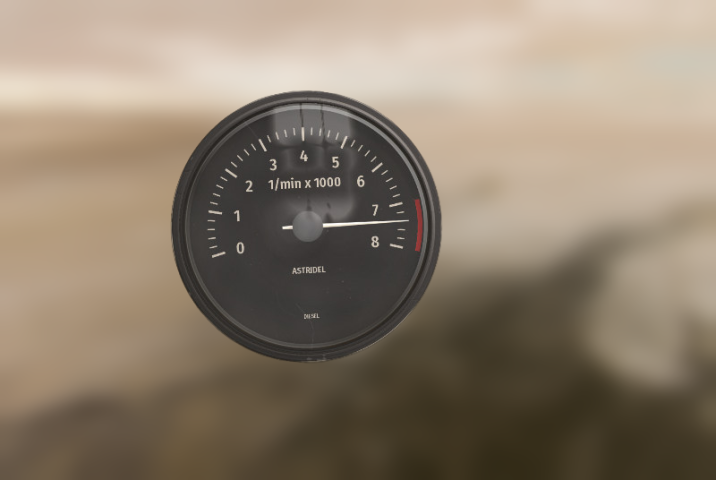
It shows 7400 rpm
